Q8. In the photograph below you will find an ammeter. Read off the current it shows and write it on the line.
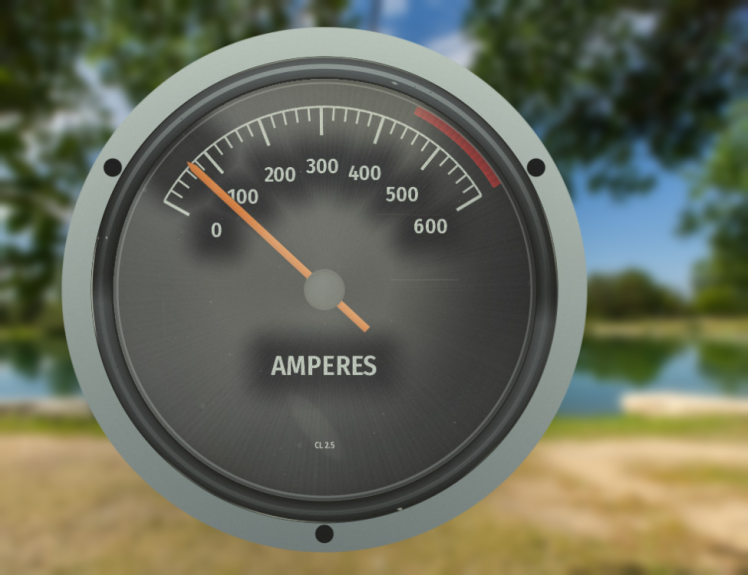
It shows 70 A
